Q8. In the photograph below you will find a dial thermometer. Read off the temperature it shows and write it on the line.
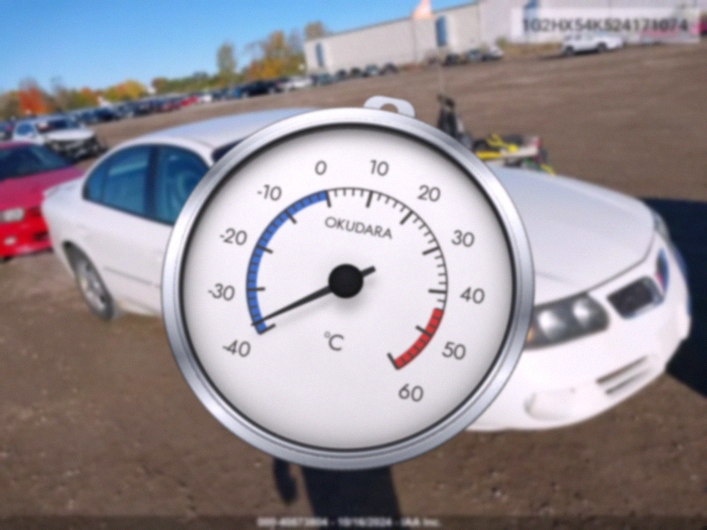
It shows -38 °C
